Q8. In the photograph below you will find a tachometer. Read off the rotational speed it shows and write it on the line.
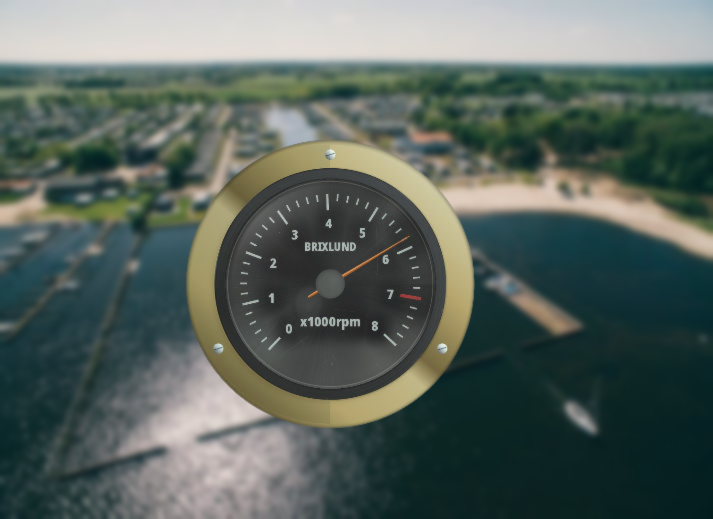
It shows 5800 rpm
